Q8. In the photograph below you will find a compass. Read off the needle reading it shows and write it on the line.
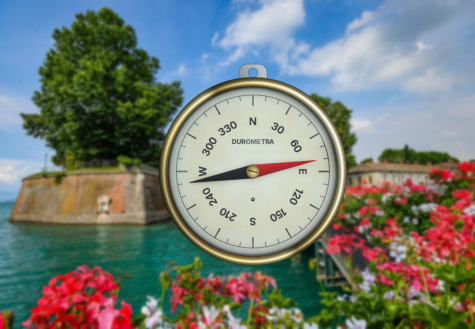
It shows 80 °
